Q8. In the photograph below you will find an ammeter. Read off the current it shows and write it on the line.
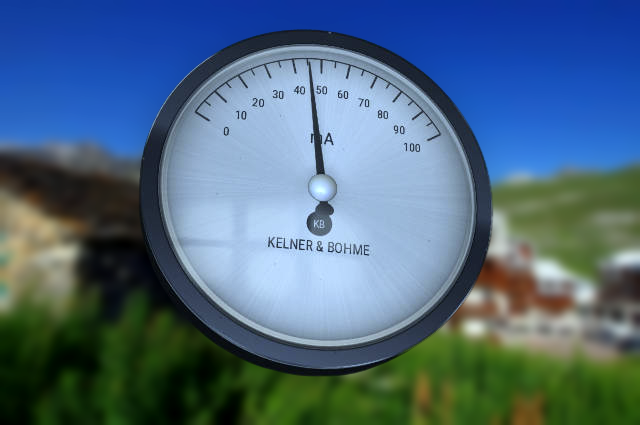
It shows 45 mA
